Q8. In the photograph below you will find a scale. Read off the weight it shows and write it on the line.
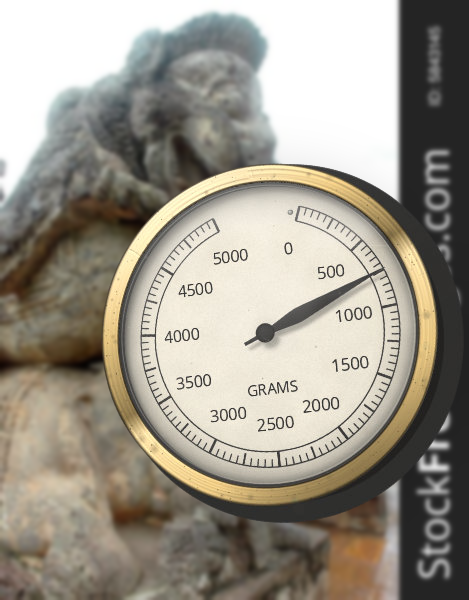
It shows 750 g
